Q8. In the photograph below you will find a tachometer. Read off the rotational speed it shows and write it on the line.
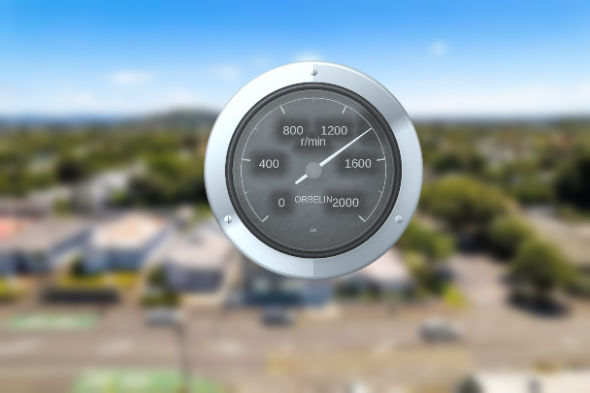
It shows 1400 rpm
